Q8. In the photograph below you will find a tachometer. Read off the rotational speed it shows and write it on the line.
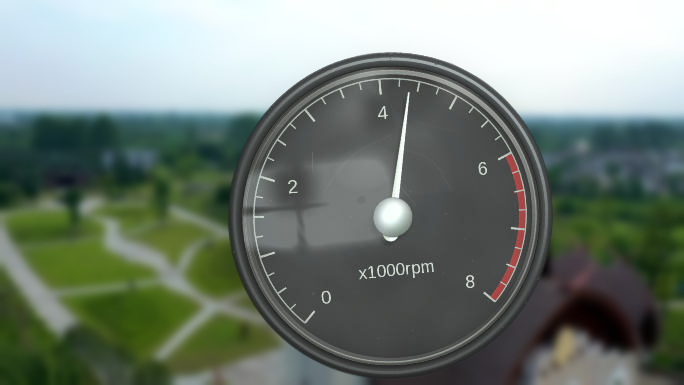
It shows 4375 rpm
